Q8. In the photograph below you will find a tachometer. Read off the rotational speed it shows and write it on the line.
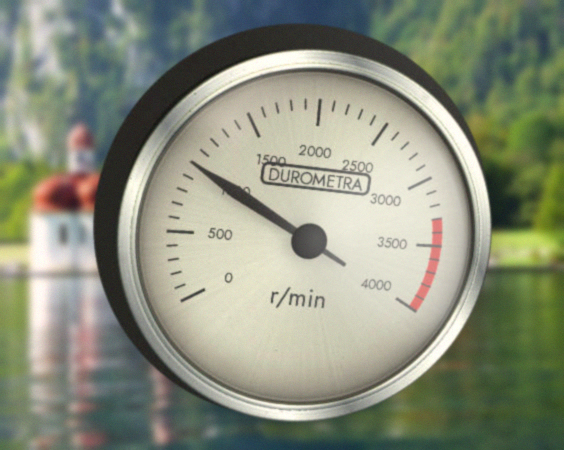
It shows 1000 rpm
